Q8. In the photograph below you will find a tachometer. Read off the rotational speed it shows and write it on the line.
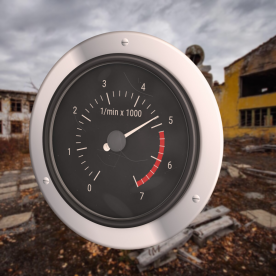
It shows 4800 rpm
